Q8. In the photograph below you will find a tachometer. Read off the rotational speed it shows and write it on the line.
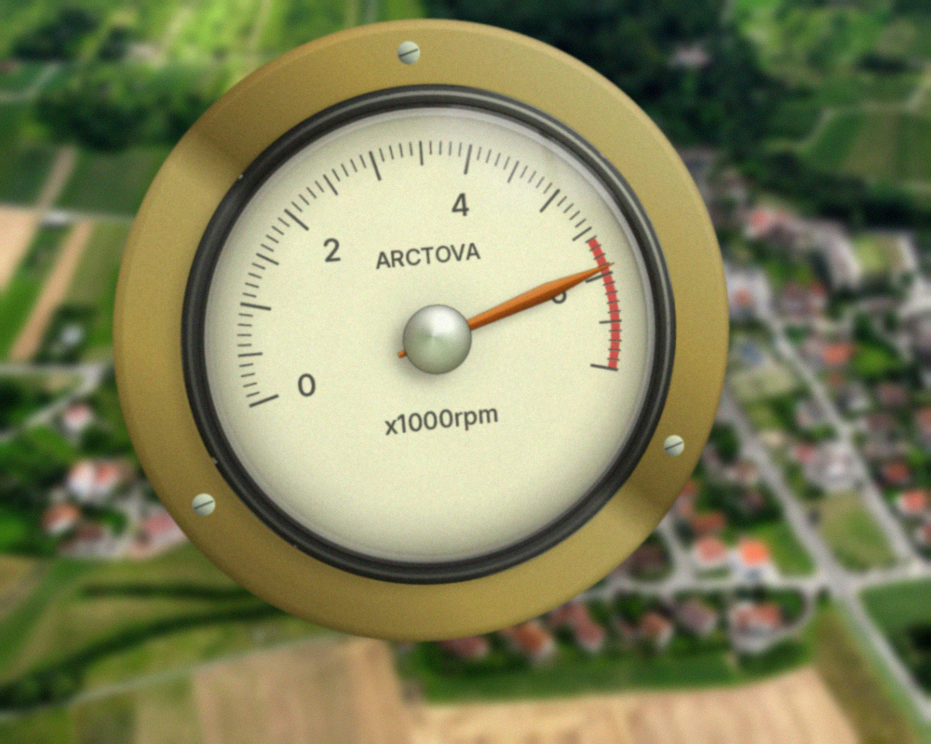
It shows 5900 rpm
